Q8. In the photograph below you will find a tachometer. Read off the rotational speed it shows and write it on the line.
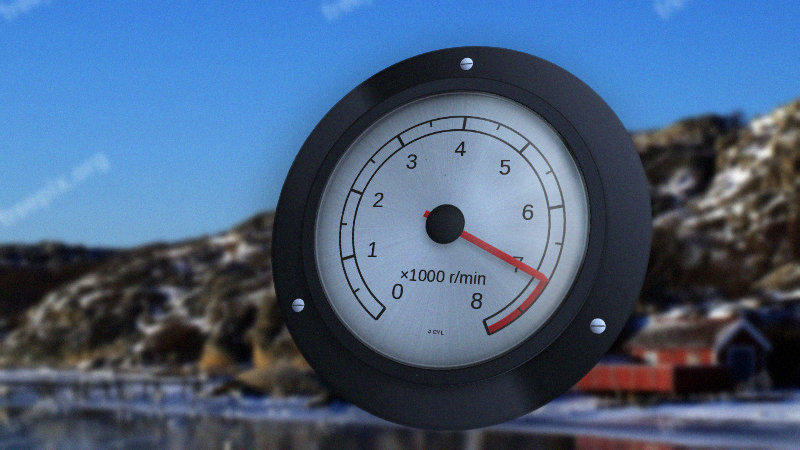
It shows 7000 rpm
